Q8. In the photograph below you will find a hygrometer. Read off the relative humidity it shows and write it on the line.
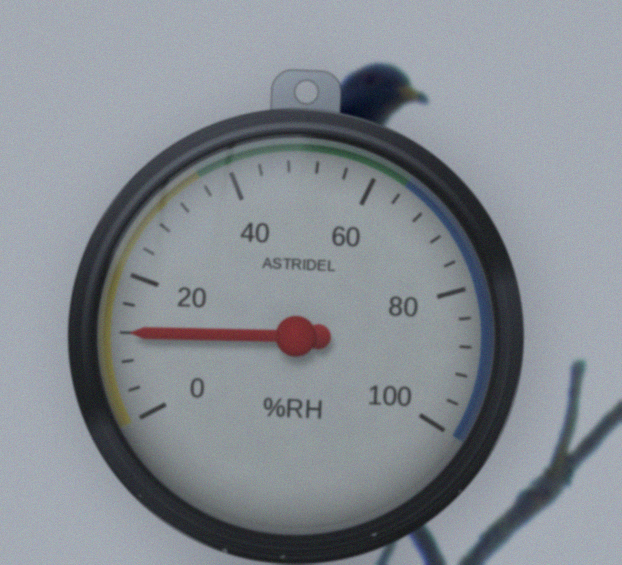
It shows 12 %
